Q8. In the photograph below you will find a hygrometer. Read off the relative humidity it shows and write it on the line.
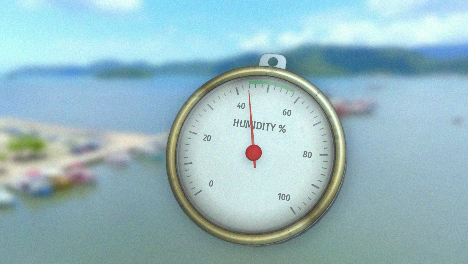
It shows 44 %
